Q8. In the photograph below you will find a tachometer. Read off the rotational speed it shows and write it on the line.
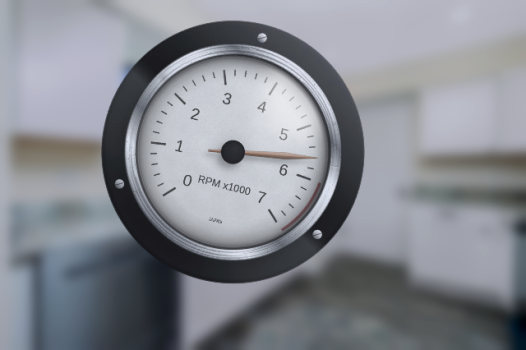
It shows 5600 rpm
